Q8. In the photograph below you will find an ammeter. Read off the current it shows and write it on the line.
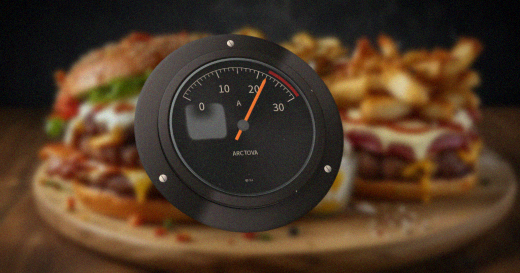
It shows 22 A
